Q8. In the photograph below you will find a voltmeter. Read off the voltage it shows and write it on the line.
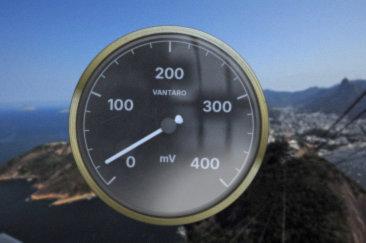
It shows 20 mV
